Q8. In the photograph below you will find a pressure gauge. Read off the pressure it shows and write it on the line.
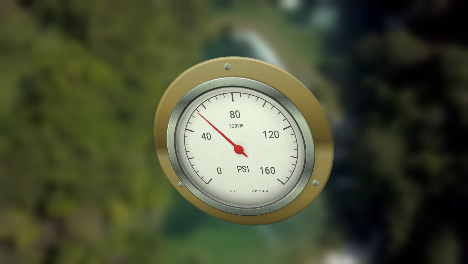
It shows 55 psi
